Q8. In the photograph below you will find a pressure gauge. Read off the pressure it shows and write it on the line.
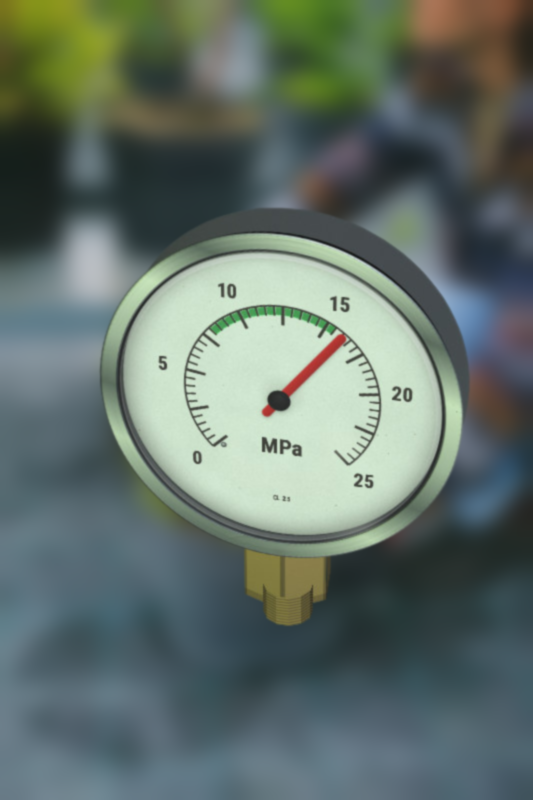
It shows 16 MPa
